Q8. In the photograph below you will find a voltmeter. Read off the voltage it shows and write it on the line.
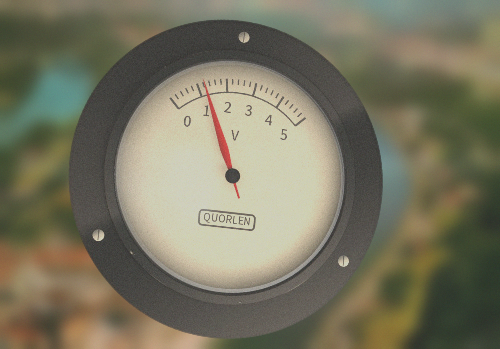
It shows 1.2 V
